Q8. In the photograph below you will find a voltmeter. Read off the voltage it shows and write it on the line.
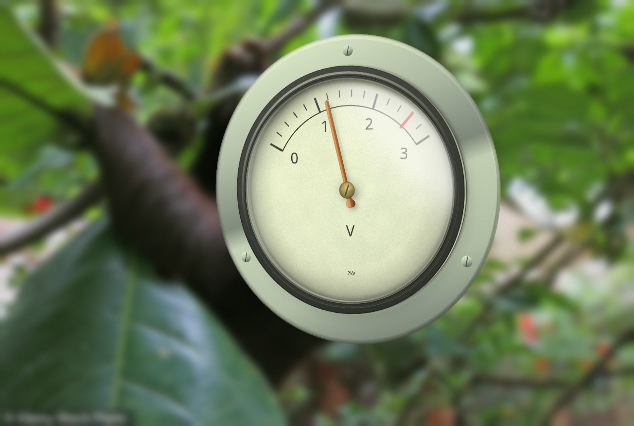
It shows 1.2 V
